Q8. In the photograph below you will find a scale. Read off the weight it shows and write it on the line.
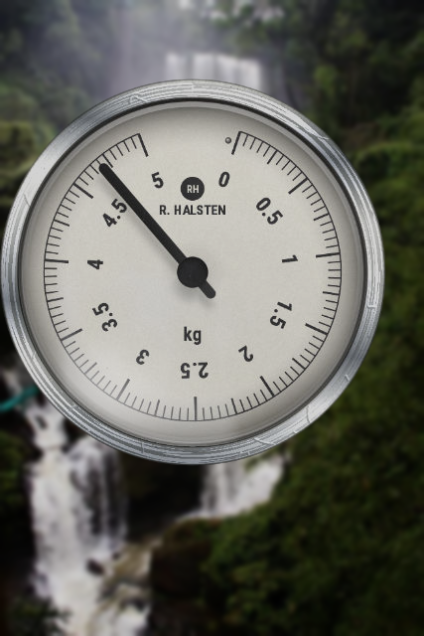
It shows 4.7 kg
